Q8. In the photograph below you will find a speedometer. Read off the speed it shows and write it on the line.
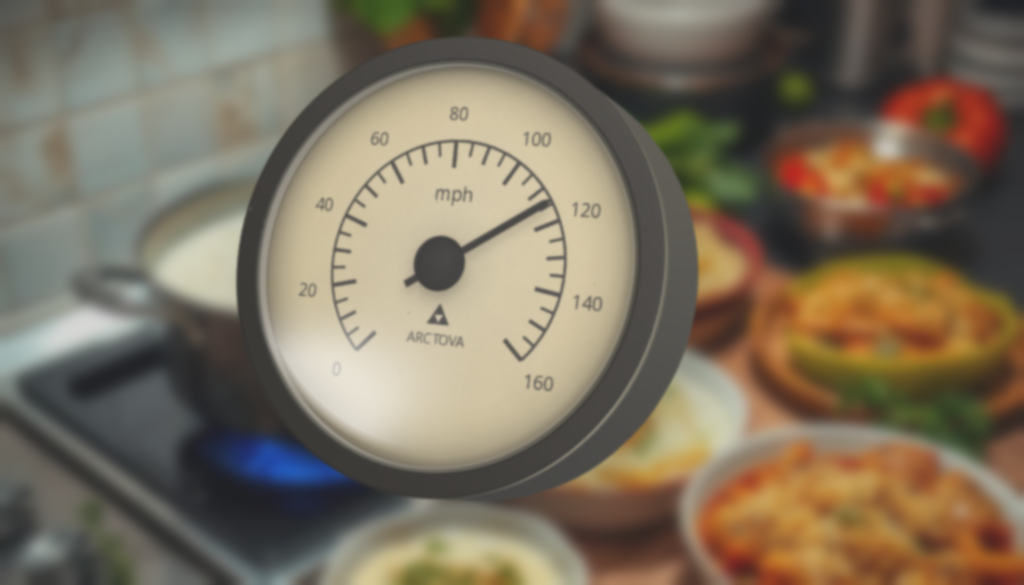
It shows 115 mph
